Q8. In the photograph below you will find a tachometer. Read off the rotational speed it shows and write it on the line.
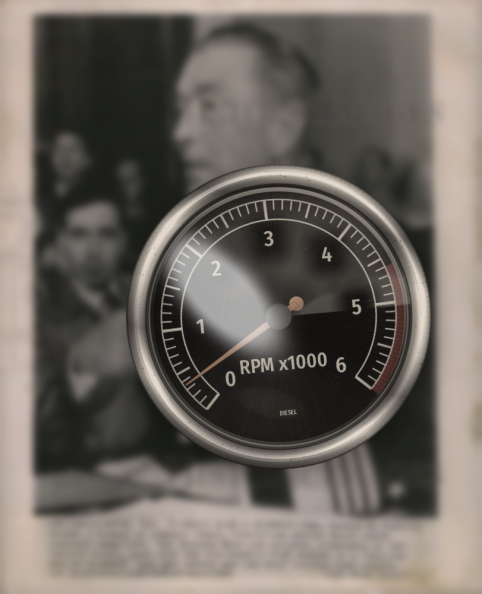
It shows 350 rpm
